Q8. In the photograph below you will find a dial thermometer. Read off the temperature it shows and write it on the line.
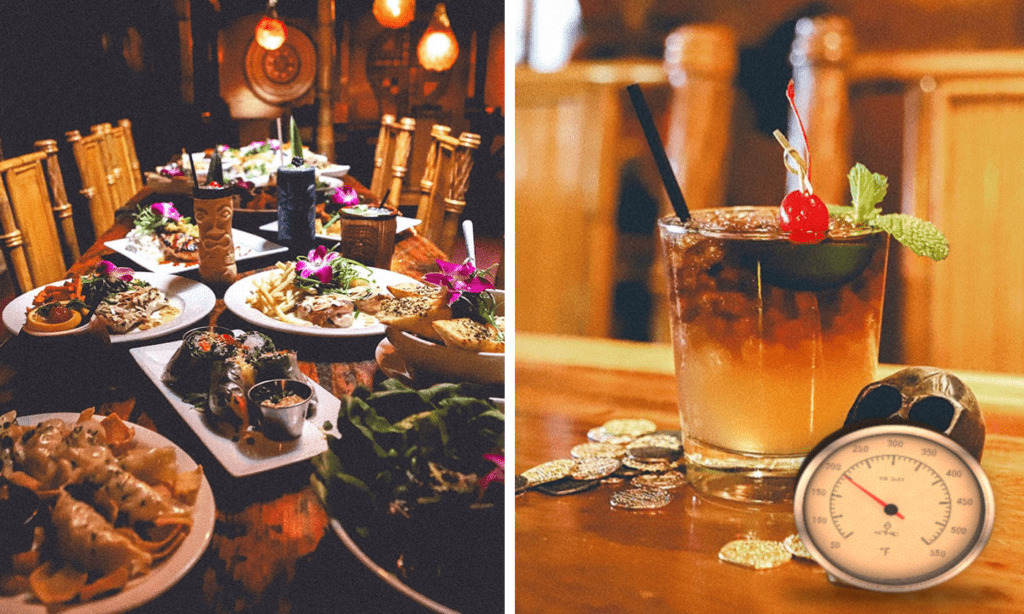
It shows 200 °F
